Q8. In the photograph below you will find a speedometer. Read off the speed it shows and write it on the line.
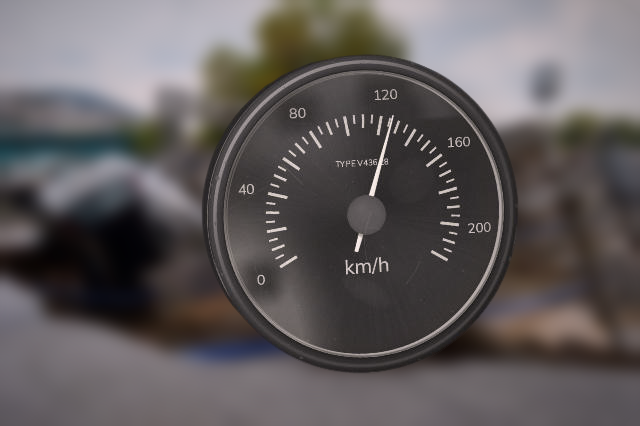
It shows 125 km/h
